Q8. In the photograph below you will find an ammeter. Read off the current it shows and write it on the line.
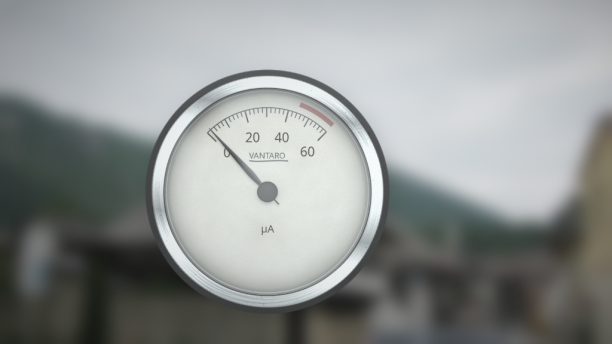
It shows 2 µA
